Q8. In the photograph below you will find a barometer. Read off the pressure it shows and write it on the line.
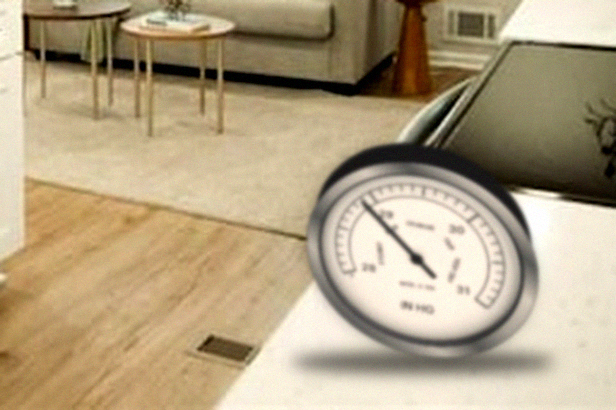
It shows 28.9 inHg
